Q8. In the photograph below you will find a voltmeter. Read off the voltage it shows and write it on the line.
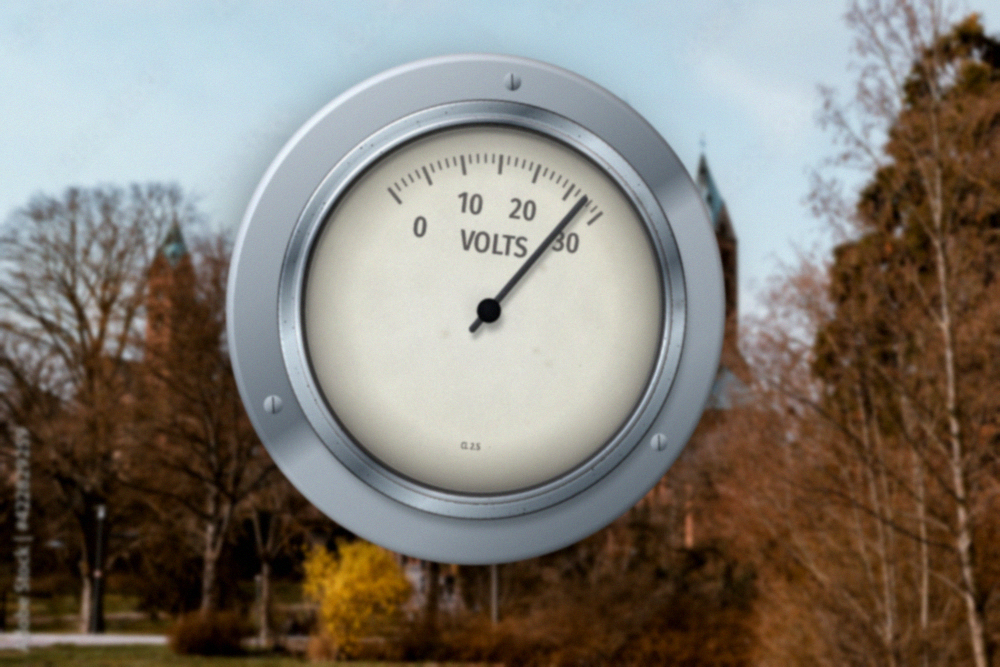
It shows 27 V
